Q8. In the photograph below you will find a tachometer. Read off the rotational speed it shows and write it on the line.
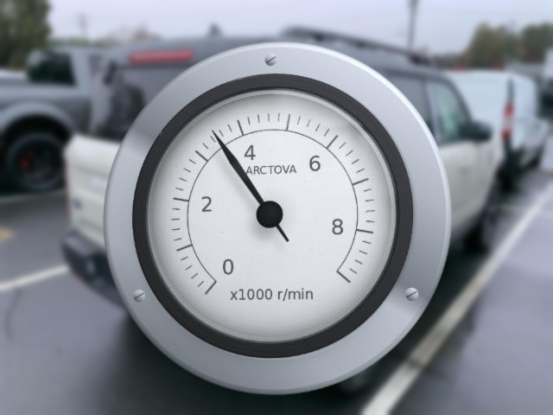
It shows 3500 rpm
